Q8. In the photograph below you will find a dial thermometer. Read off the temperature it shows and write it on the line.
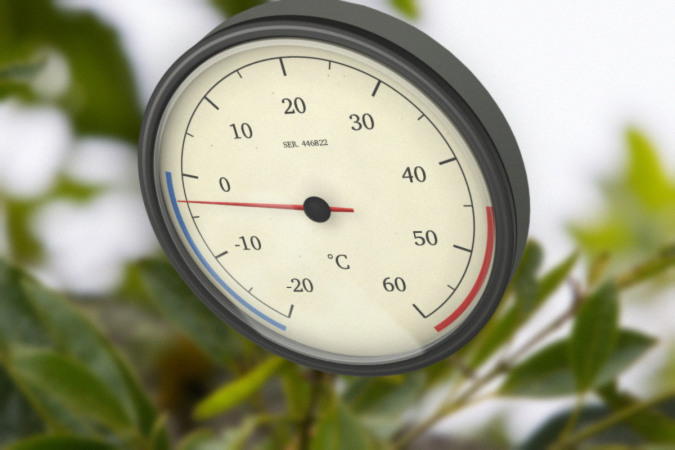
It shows -2.5 °C
